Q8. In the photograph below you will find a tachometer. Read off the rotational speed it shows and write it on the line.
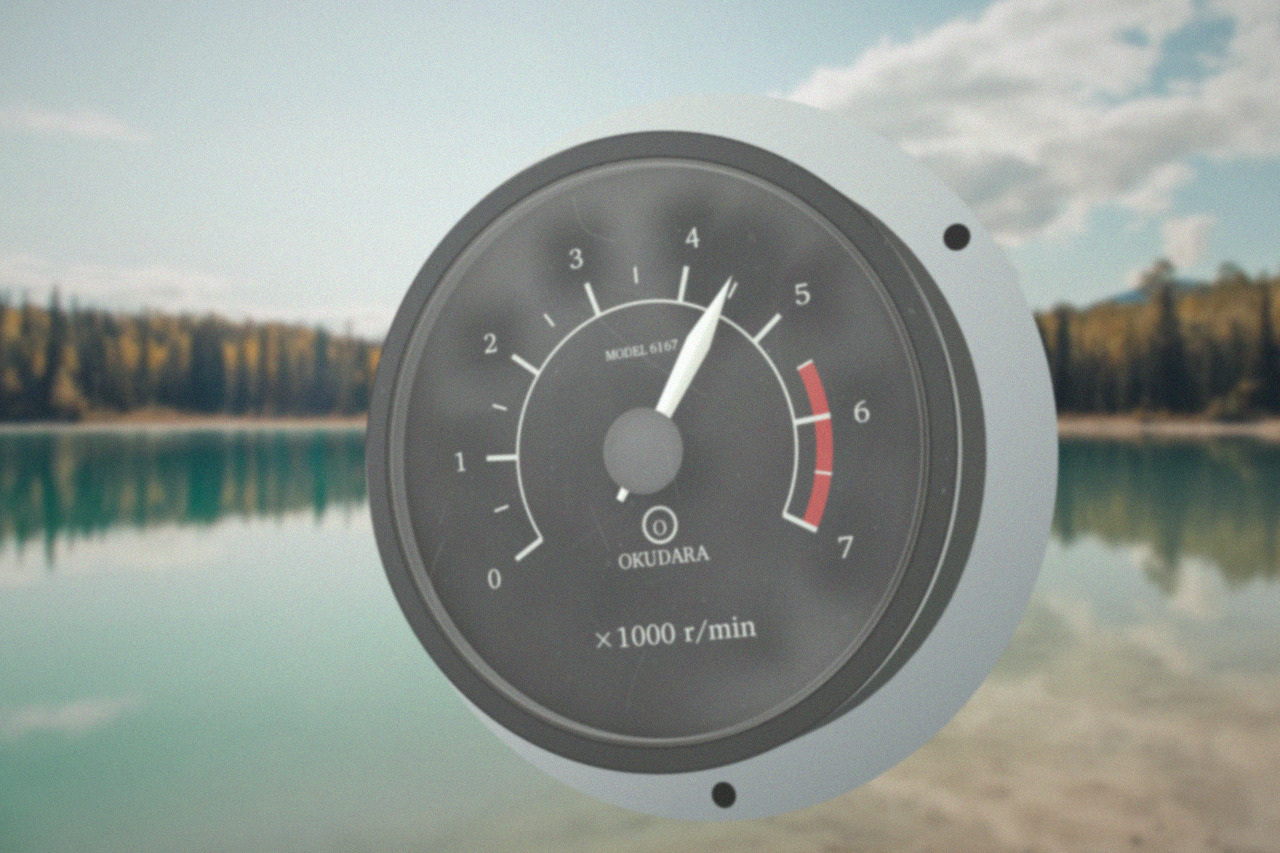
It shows 4500 rpm
